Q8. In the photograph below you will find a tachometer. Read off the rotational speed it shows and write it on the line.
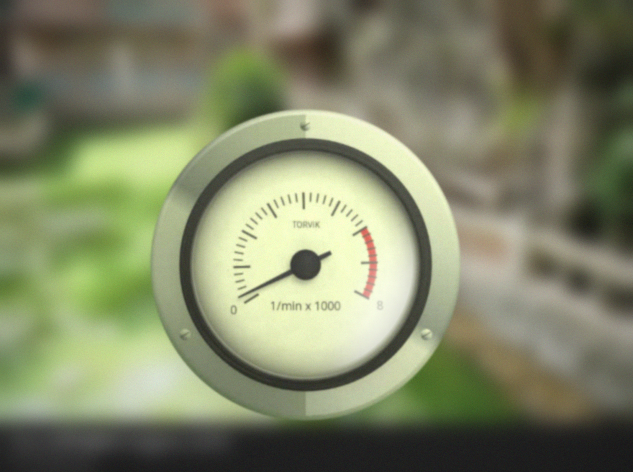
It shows 200 rpm
